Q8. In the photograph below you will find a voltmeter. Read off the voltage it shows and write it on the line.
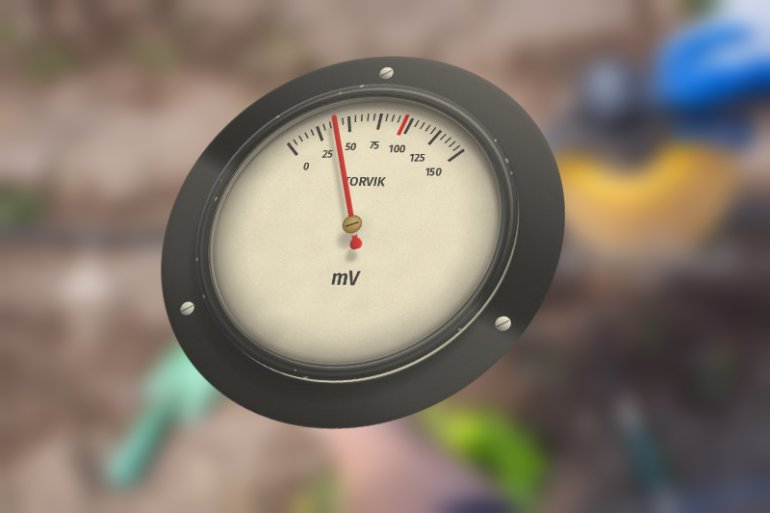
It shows 40 mV
